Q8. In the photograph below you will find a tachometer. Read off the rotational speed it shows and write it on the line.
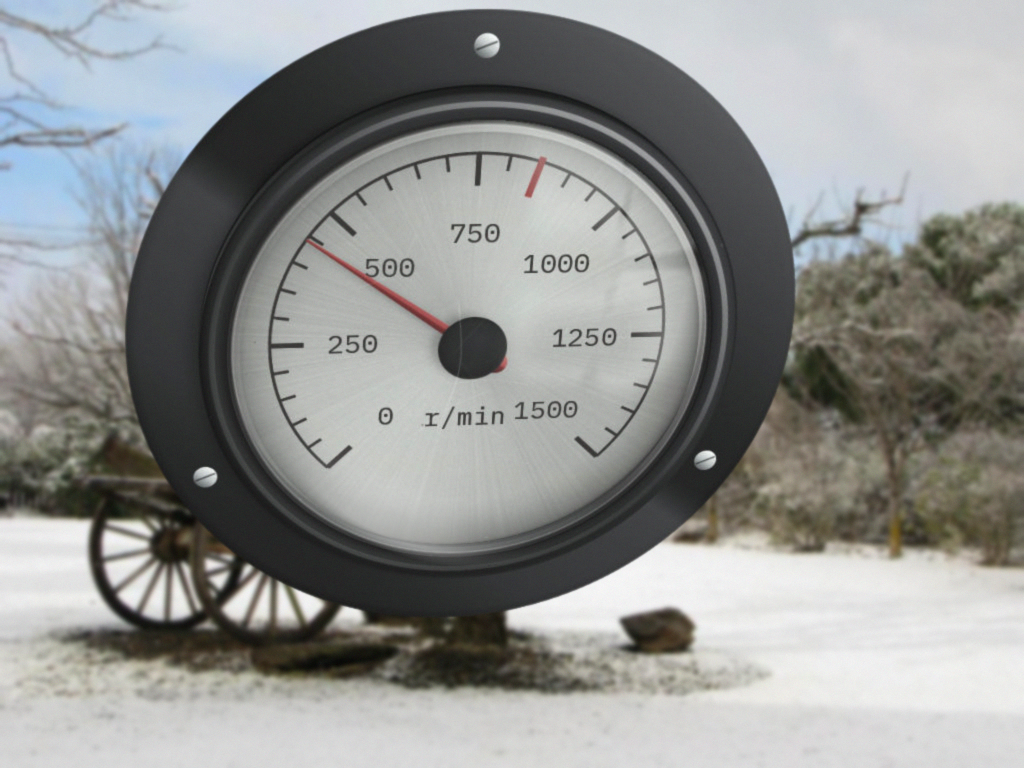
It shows 450 rpm
